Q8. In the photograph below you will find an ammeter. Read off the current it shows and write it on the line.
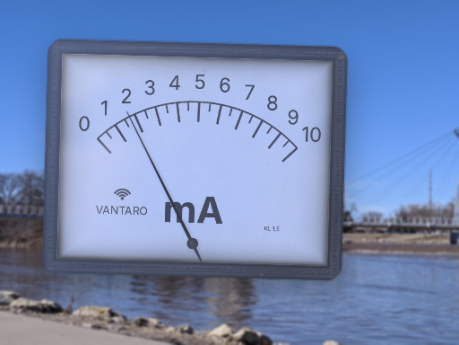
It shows 1.75 mA
